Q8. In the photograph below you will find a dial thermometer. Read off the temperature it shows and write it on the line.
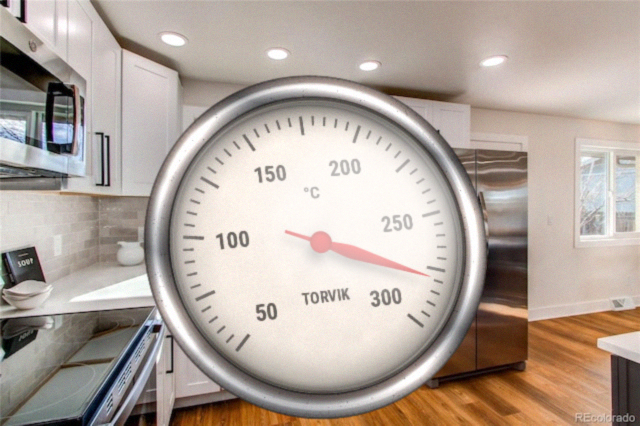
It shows 280 °C
